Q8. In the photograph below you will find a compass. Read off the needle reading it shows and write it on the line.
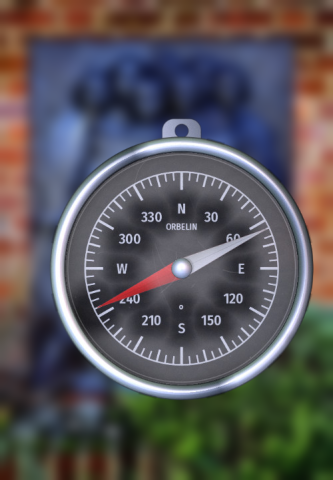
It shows 245 °
